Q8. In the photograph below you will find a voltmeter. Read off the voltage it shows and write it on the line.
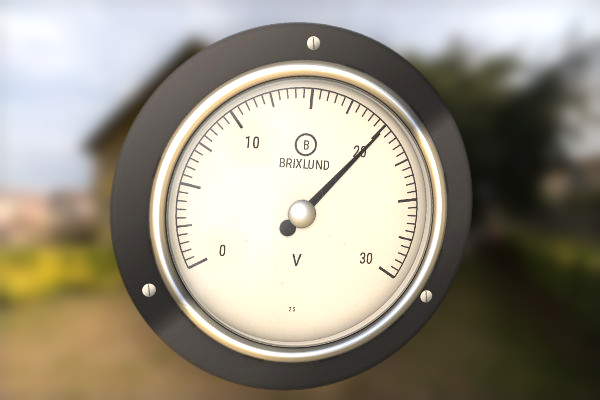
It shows 20 V
